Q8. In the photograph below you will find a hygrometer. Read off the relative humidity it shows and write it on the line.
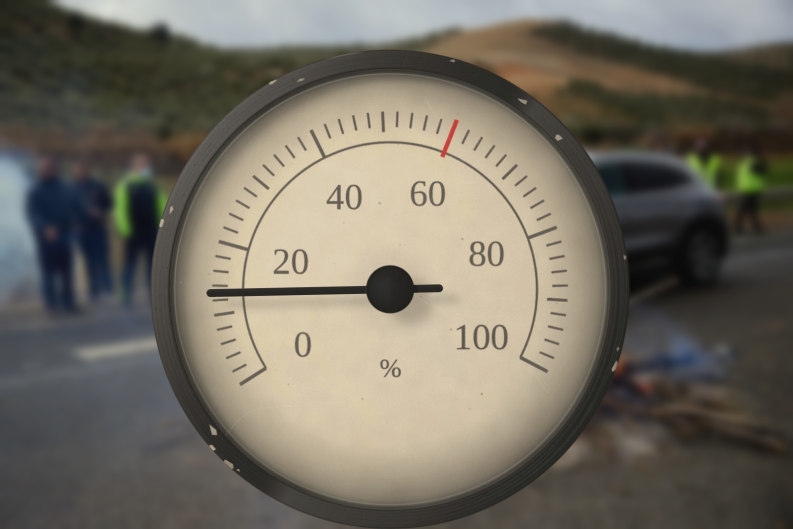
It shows 13 %
